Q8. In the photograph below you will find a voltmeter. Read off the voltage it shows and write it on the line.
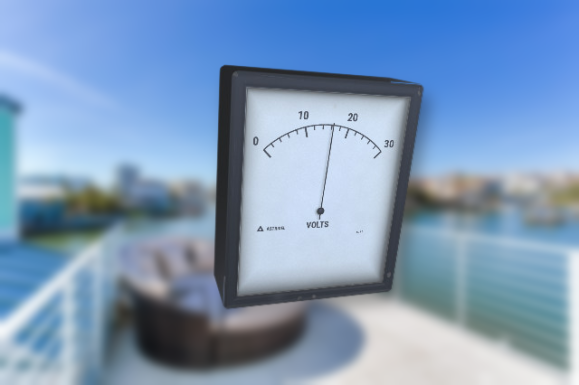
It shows 16 V
